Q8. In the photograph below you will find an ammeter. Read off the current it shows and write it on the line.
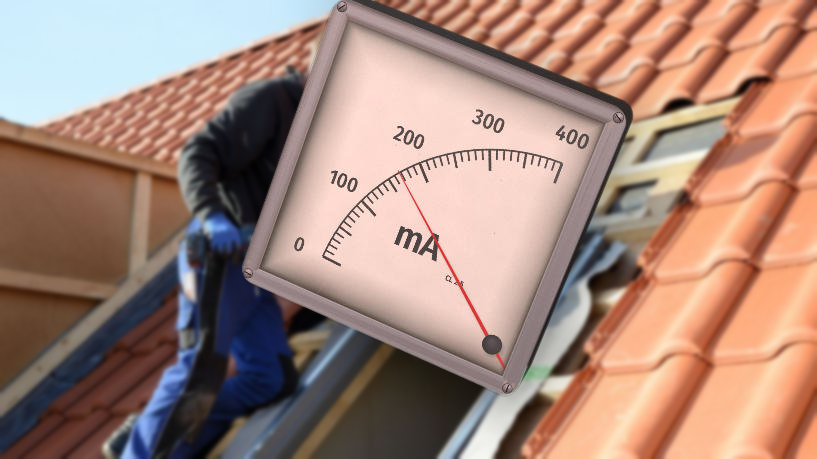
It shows 170 mA
